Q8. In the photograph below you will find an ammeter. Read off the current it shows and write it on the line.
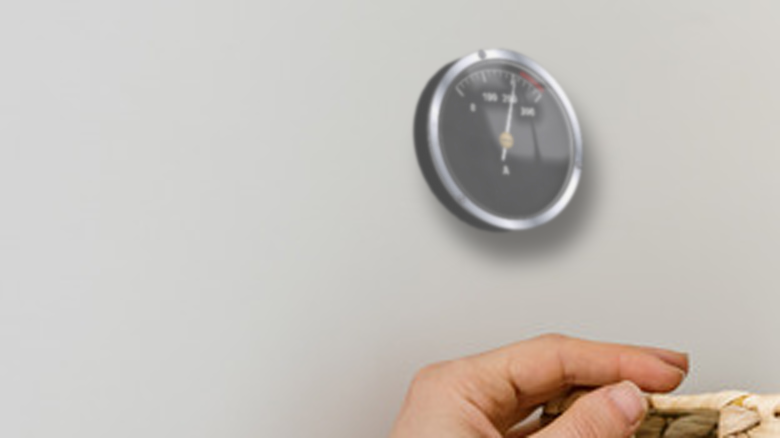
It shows 200 A
